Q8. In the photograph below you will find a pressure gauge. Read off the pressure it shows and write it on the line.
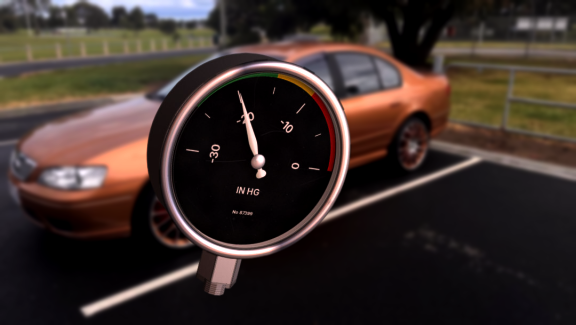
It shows -20 inHg
